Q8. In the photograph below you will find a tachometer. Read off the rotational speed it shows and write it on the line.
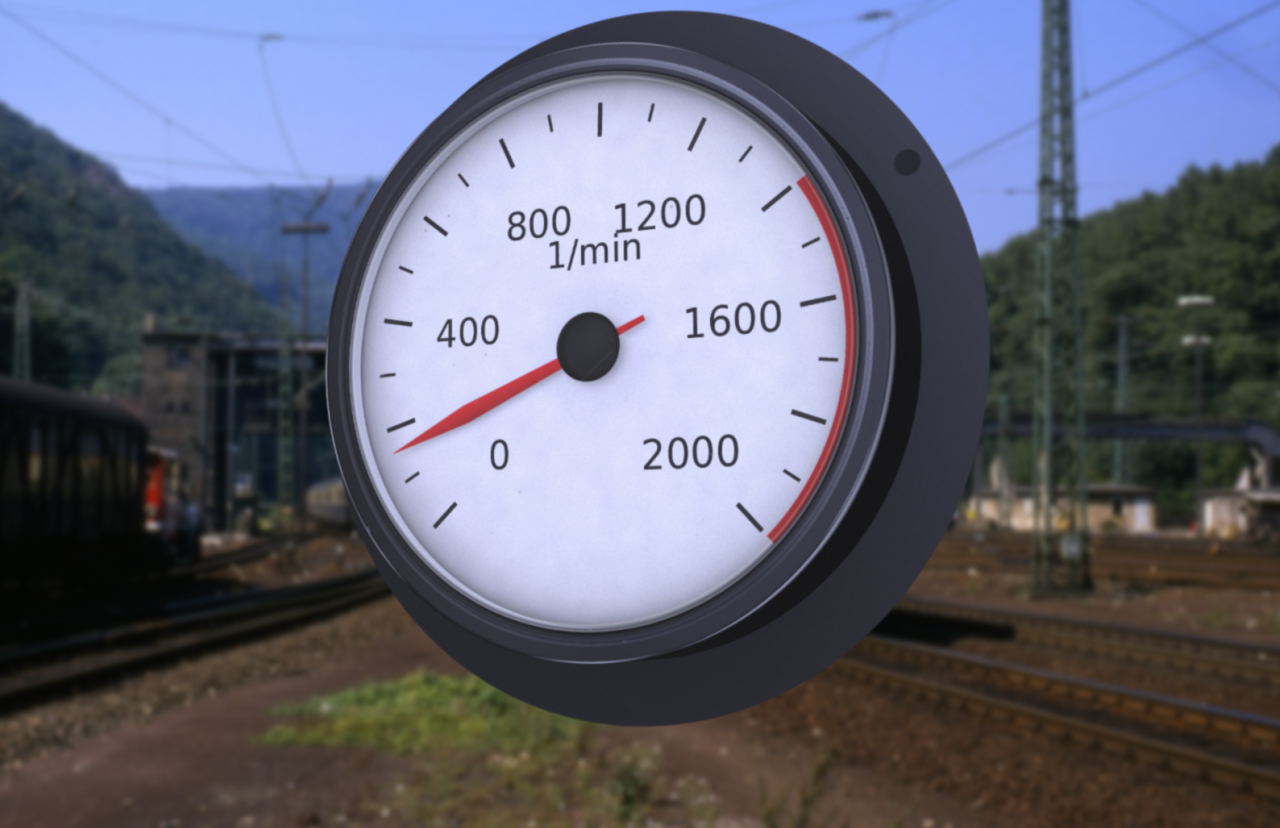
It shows 150 rpm
